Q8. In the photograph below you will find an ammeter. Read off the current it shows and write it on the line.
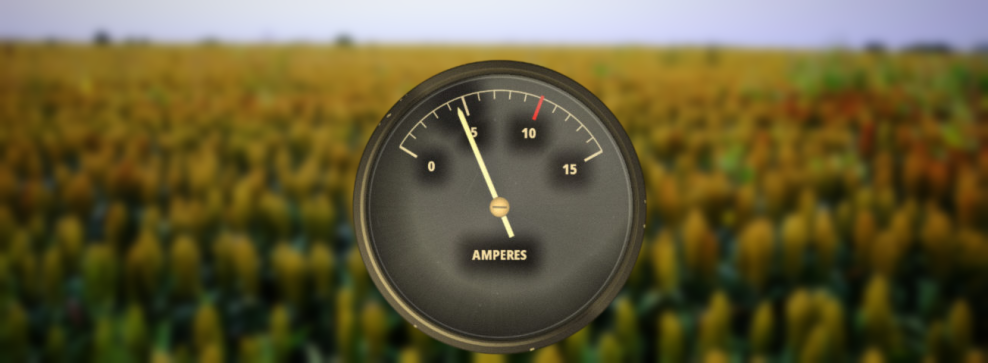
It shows 4.5 A
